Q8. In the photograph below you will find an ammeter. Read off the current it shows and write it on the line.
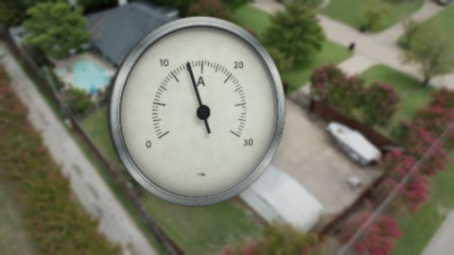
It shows 12.5 A
